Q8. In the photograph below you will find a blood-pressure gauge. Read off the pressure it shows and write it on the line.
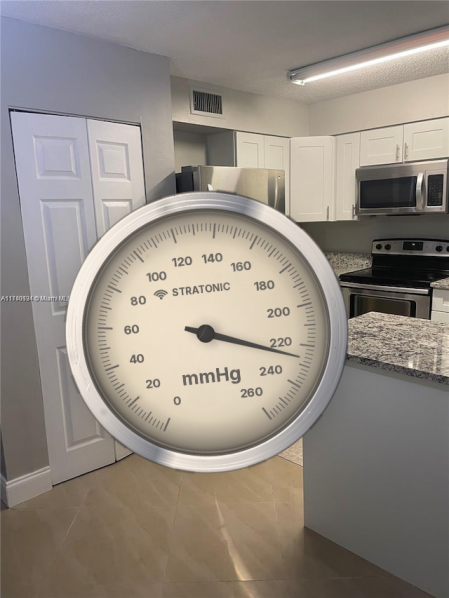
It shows 226 mmHg
